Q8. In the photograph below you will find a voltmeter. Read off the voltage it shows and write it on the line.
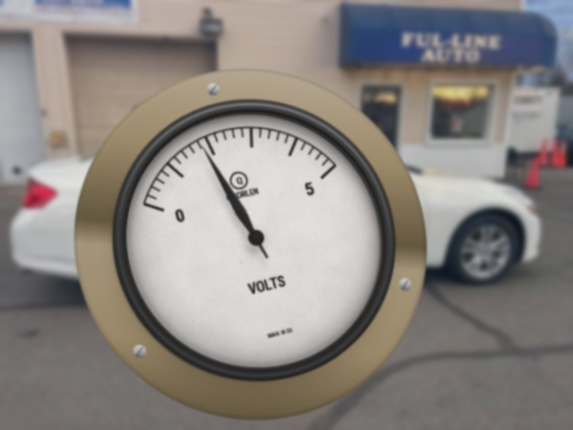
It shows 1.8 V
